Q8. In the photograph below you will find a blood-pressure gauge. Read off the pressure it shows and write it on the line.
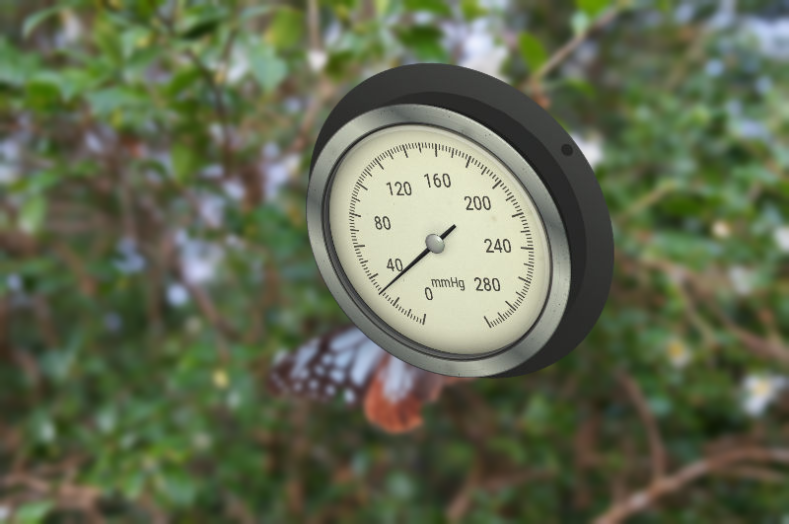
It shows 30 mmHg
